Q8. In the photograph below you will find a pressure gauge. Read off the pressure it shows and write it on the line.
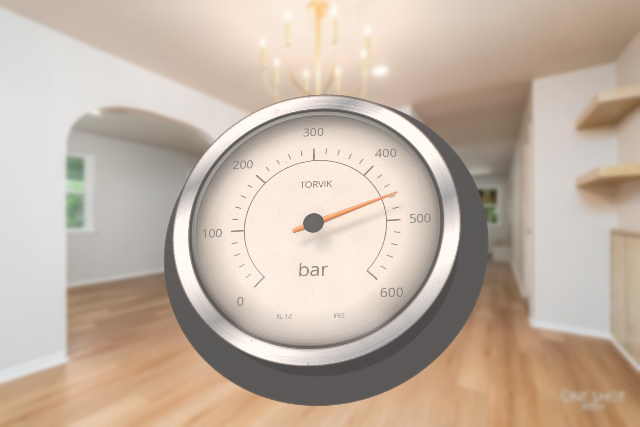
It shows 460 bar
